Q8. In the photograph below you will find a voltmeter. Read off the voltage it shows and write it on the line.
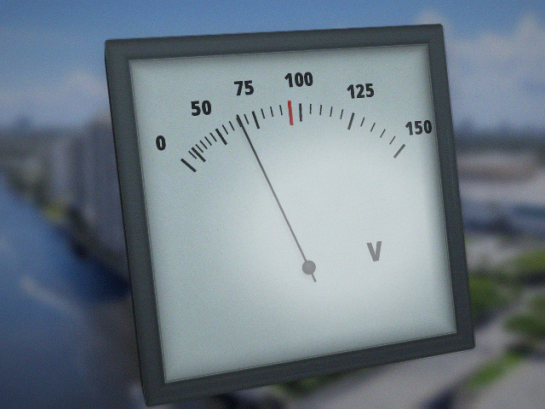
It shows 65 V
